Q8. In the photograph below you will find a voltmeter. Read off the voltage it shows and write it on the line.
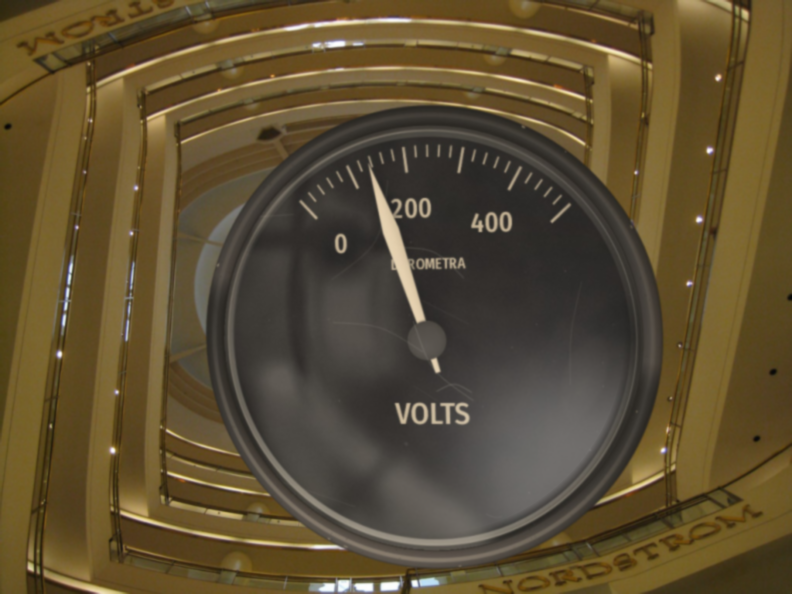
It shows 140 V
